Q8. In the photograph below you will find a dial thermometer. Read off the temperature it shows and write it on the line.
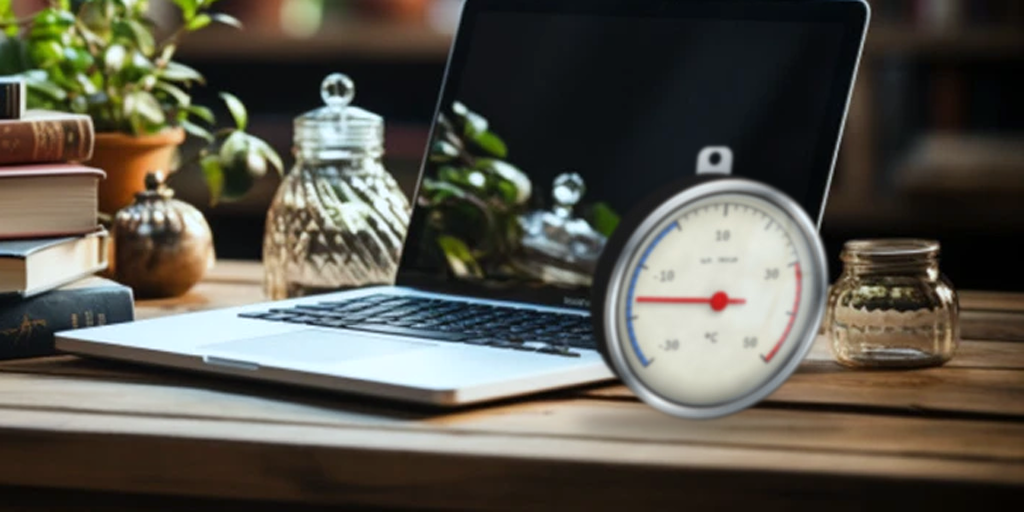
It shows -16 °C
